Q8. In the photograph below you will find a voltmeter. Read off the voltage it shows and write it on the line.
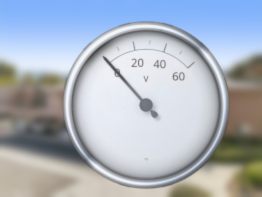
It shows 0 V
